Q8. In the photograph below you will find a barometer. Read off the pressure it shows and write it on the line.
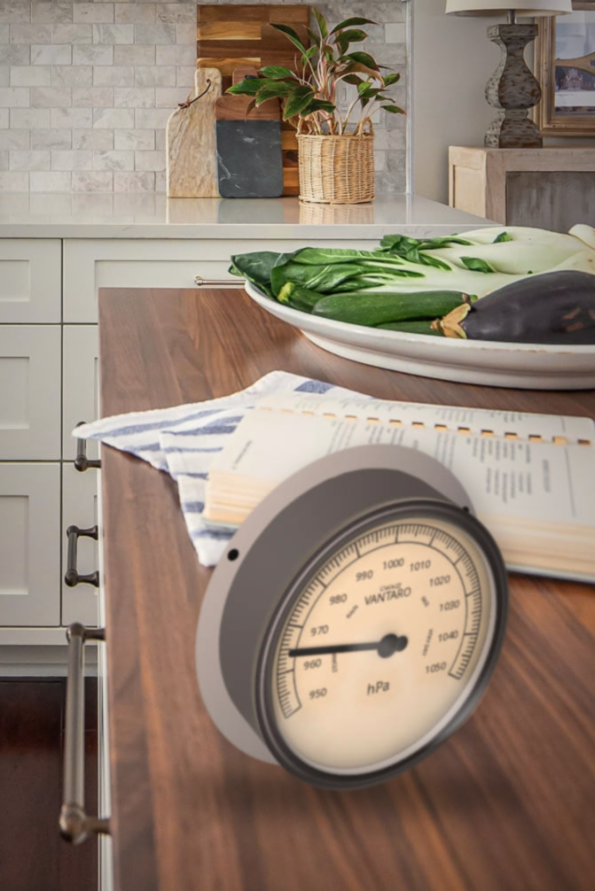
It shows 965 hPa
